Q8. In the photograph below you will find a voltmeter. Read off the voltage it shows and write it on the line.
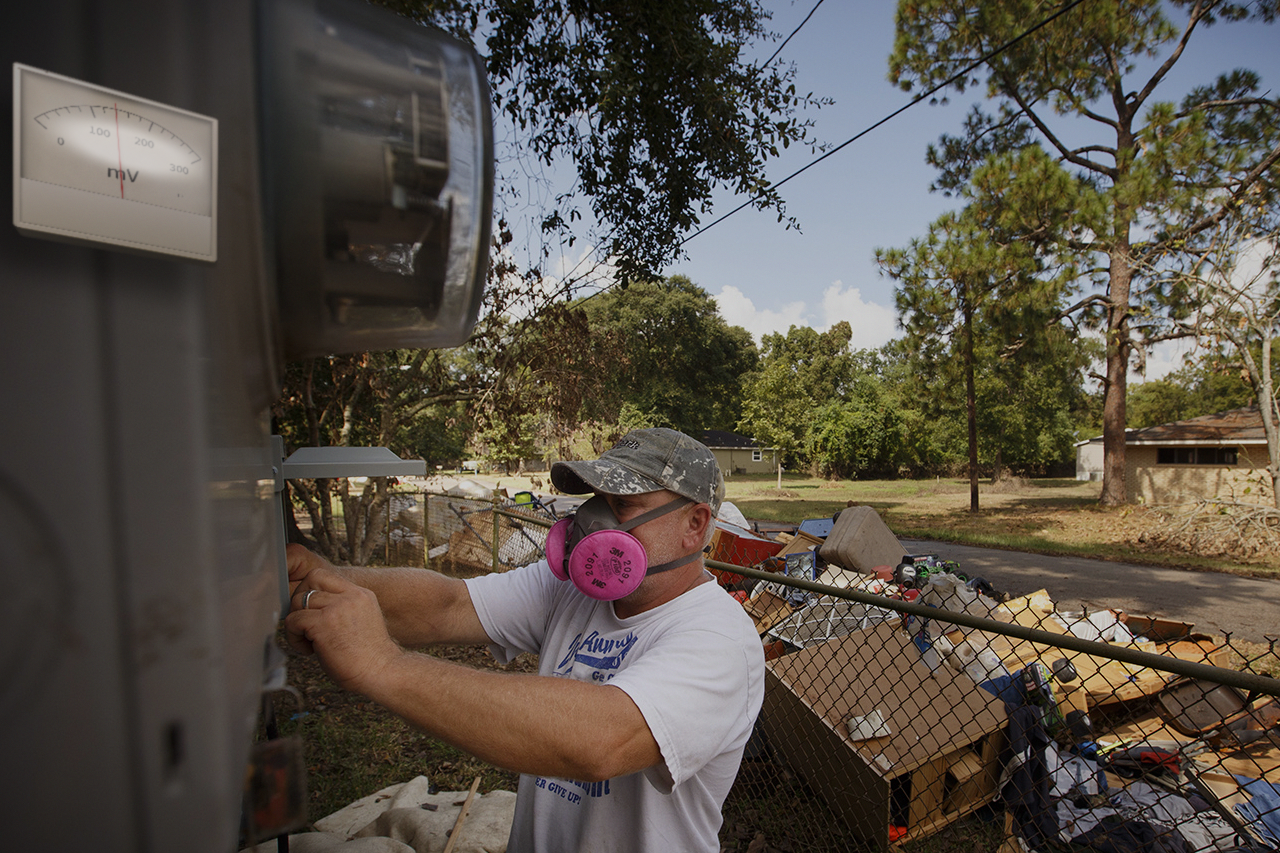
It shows 140 mV
